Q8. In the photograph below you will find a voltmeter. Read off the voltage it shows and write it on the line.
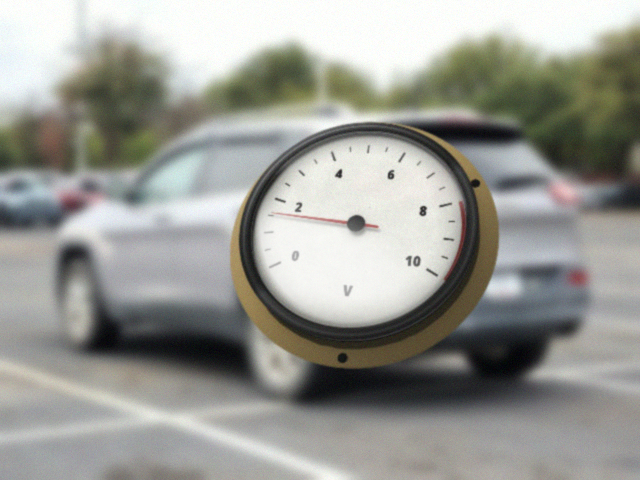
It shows 1.5 V
